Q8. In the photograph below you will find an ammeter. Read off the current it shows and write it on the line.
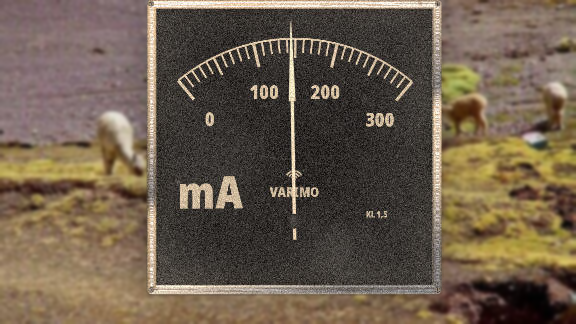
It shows 145 mA
